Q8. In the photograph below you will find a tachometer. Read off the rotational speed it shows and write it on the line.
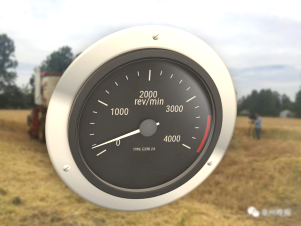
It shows 200 rpm
